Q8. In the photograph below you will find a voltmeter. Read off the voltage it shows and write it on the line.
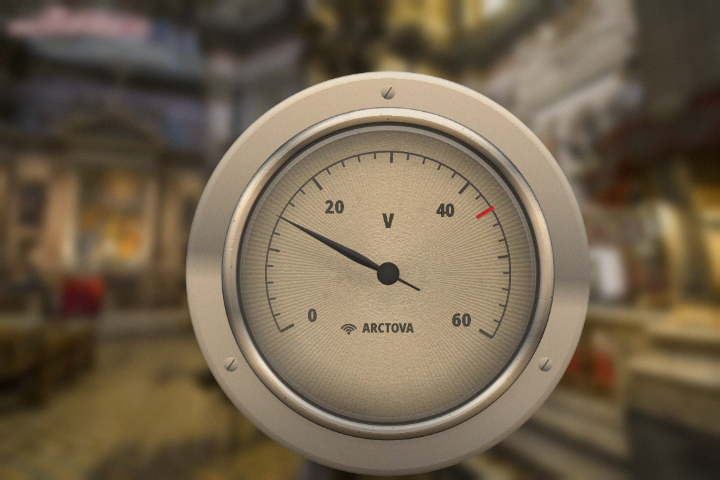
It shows 14 V
